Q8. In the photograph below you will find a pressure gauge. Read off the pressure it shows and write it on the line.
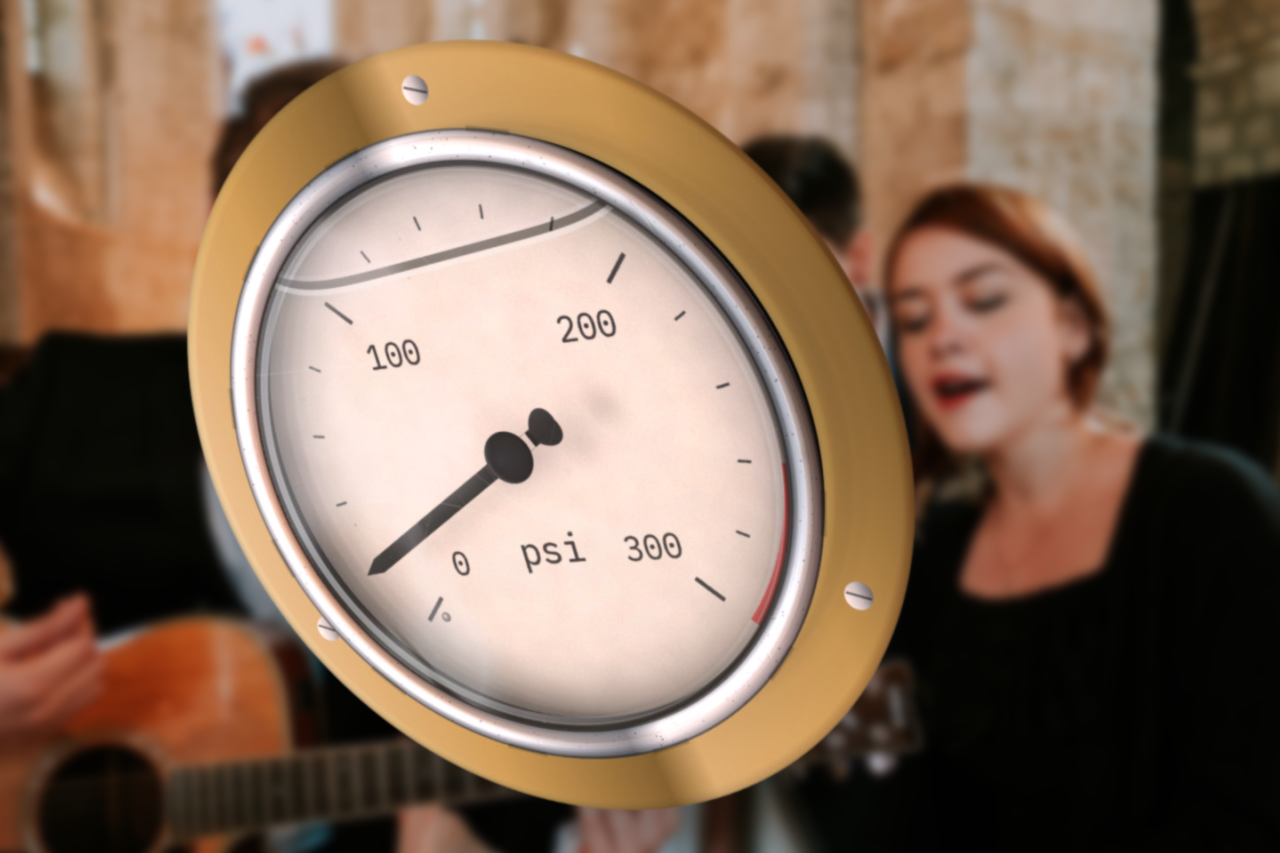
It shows 20 psi
